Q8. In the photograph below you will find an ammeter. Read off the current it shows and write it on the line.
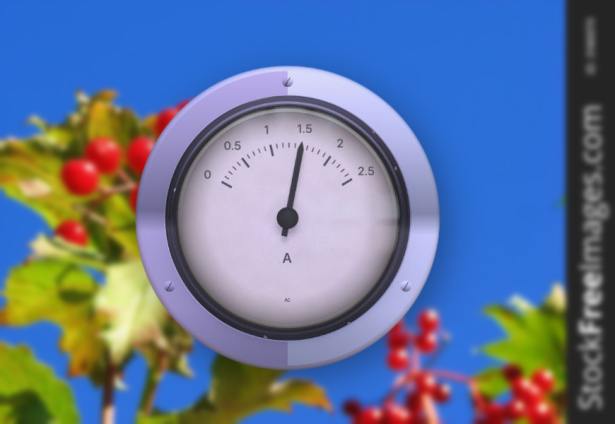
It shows 1.5 A
